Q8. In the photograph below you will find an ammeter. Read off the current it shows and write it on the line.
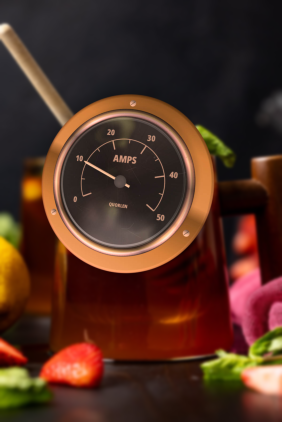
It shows 10 A
